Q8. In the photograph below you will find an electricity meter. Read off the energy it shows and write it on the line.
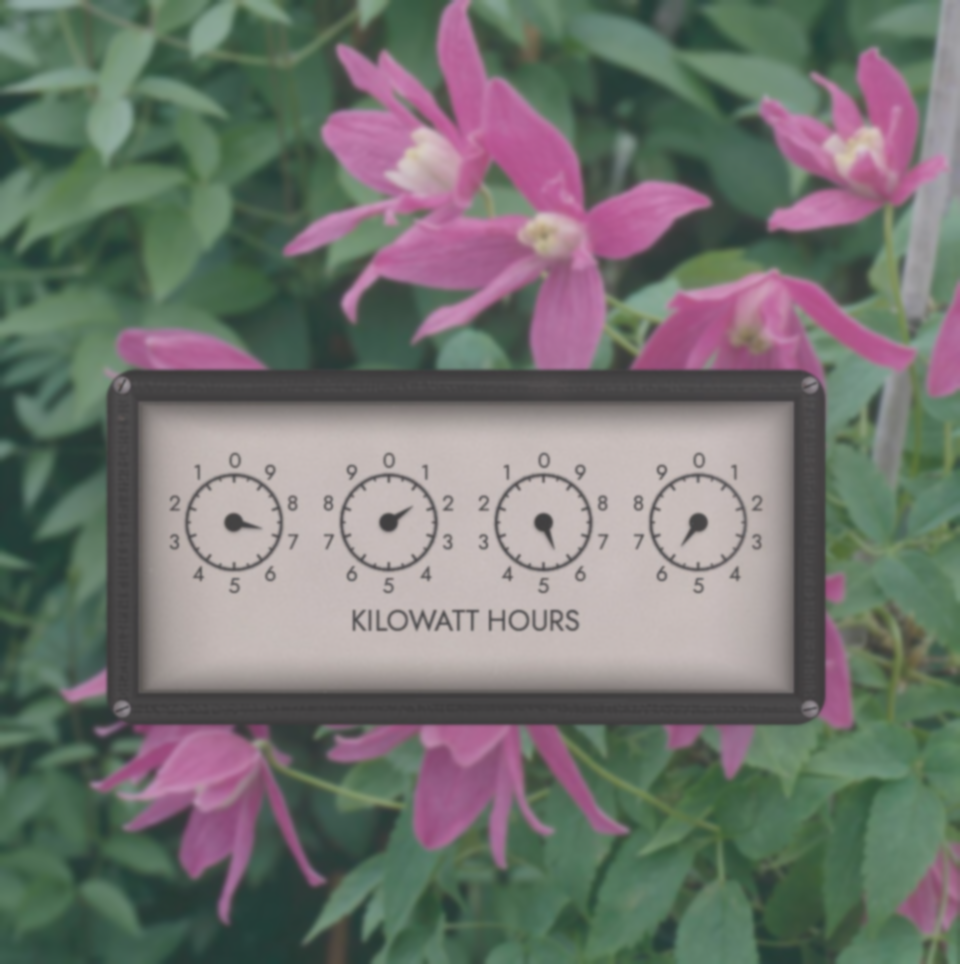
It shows 7156 kWh
